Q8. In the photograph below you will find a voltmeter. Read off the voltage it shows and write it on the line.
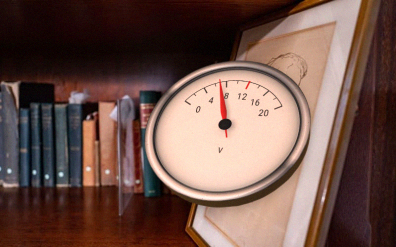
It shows 7 V
